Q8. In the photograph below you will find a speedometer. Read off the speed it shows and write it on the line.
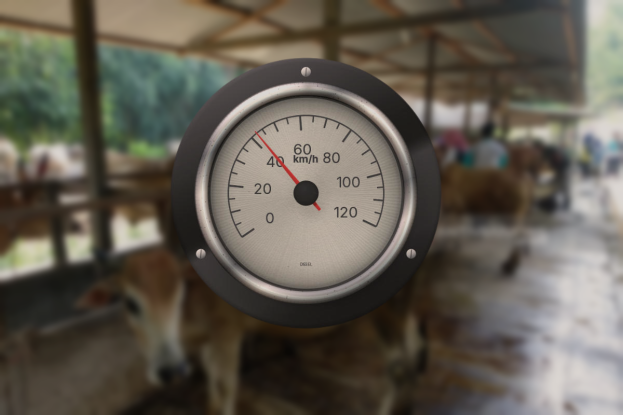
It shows 42.5 km/h
